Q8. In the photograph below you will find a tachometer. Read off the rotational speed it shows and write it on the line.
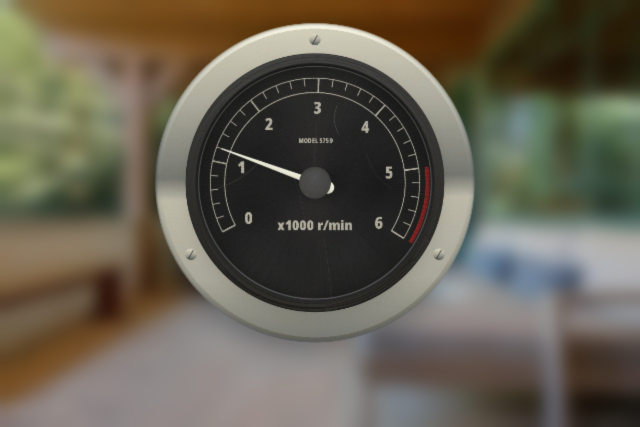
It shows 1200 rpm
